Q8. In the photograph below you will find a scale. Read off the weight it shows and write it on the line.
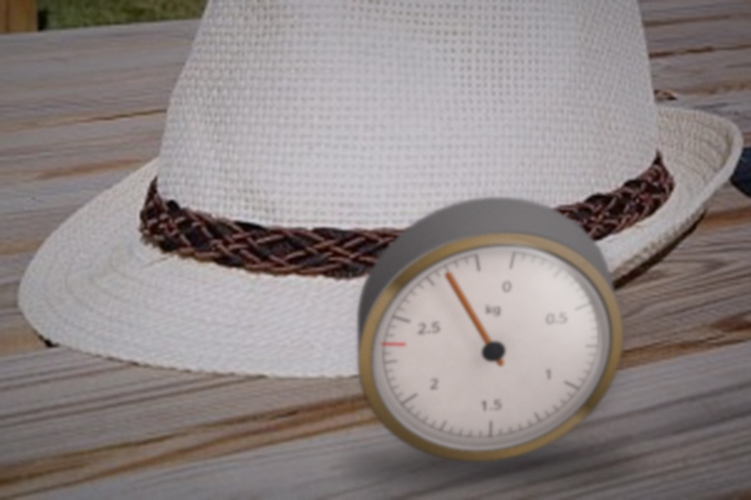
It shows 2.85 kg
